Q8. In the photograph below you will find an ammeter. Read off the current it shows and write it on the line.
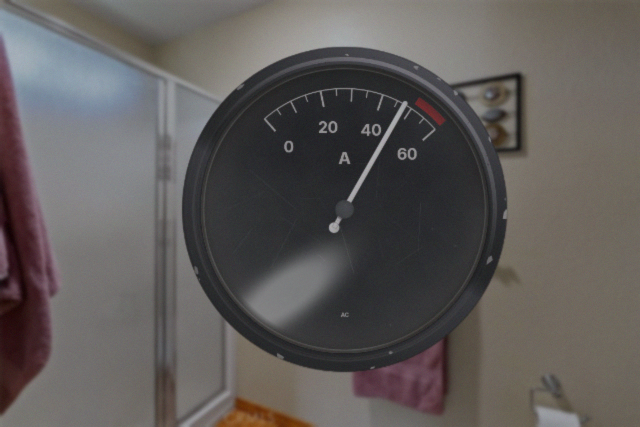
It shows 47.5 A
